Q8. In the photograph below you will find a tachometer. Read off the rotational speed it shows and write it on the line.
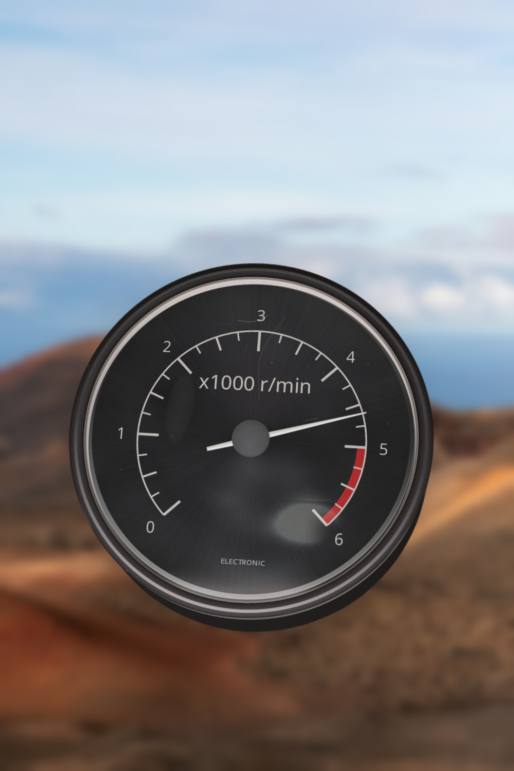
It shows 4625 rpm
